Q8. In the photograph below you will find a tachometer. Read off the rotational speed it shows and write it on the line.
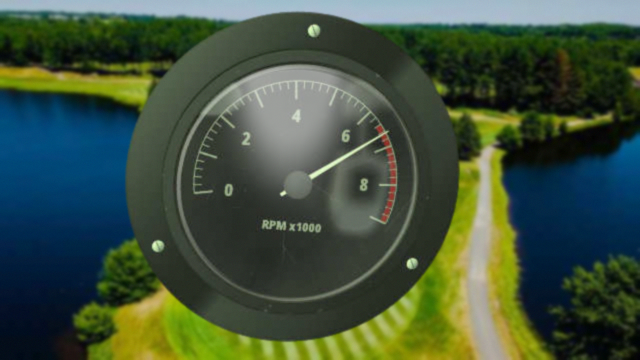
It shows 6600 rpm
